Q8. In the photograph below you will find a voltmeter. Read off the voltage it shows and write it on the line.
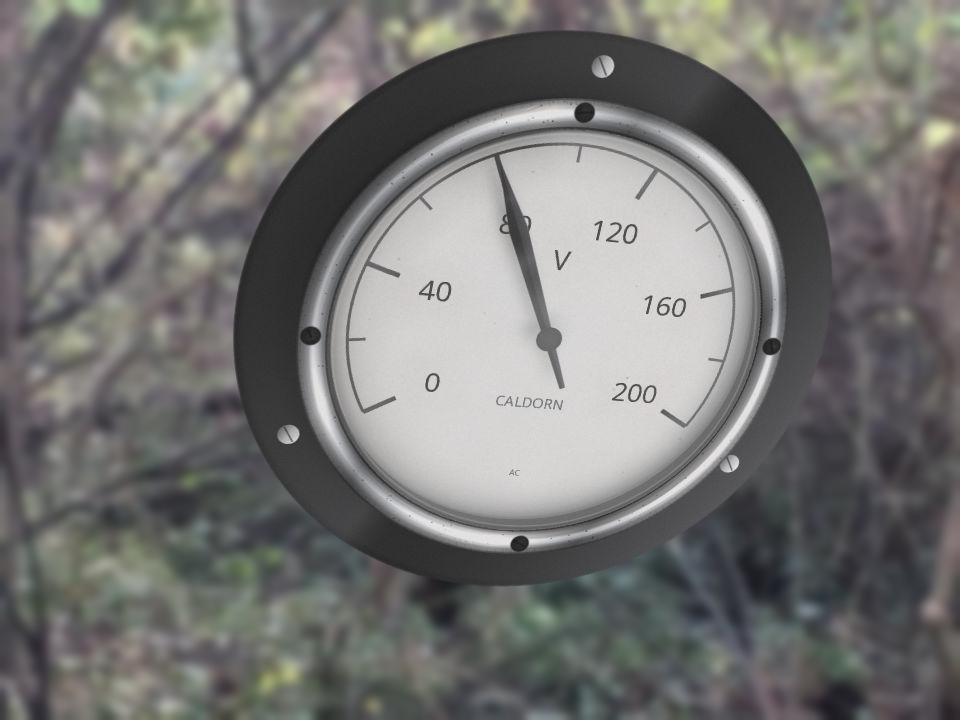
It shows 80 V
